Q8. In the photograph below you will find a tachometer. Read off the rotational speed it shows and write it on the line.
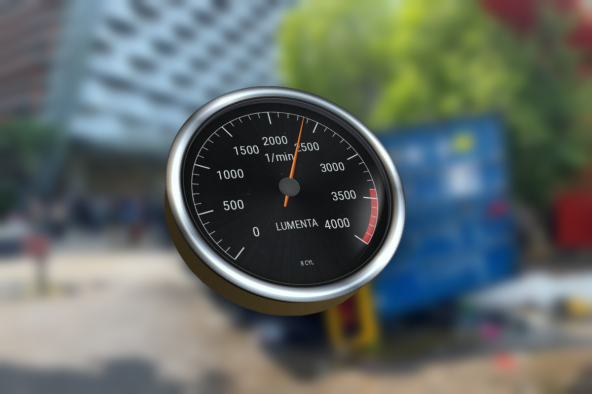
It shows 2350 rpm
